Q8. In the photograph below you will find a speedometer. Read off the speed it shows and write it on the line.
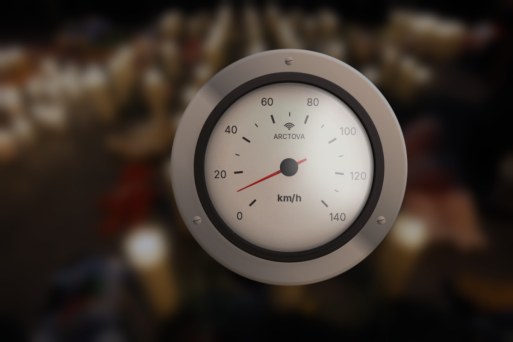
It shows 10 km/h
